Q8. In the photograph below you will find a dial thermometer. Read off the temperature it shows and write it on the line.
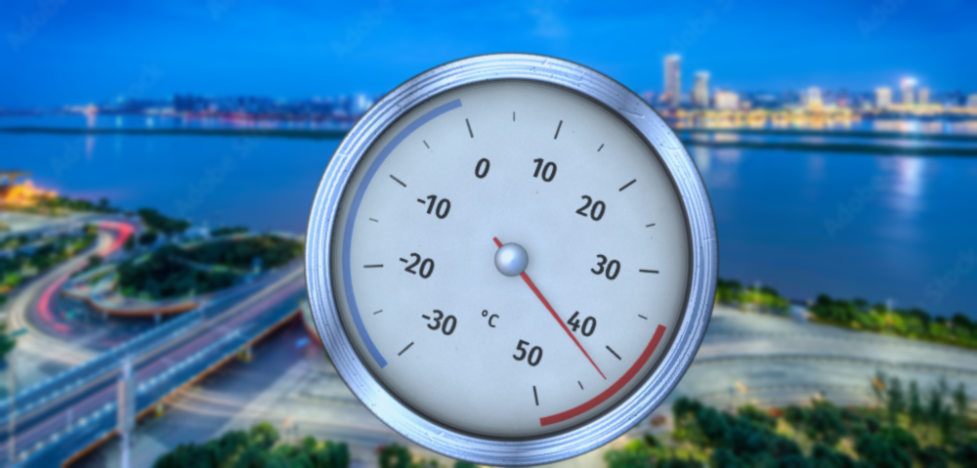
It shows 42.5 °C
